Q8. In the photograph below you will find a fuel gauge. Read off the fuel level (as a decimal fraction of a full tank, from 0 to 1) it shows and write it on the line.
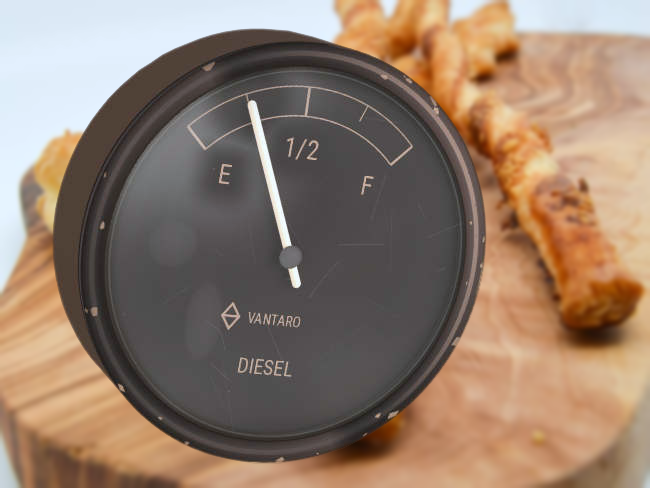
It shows 0.25
